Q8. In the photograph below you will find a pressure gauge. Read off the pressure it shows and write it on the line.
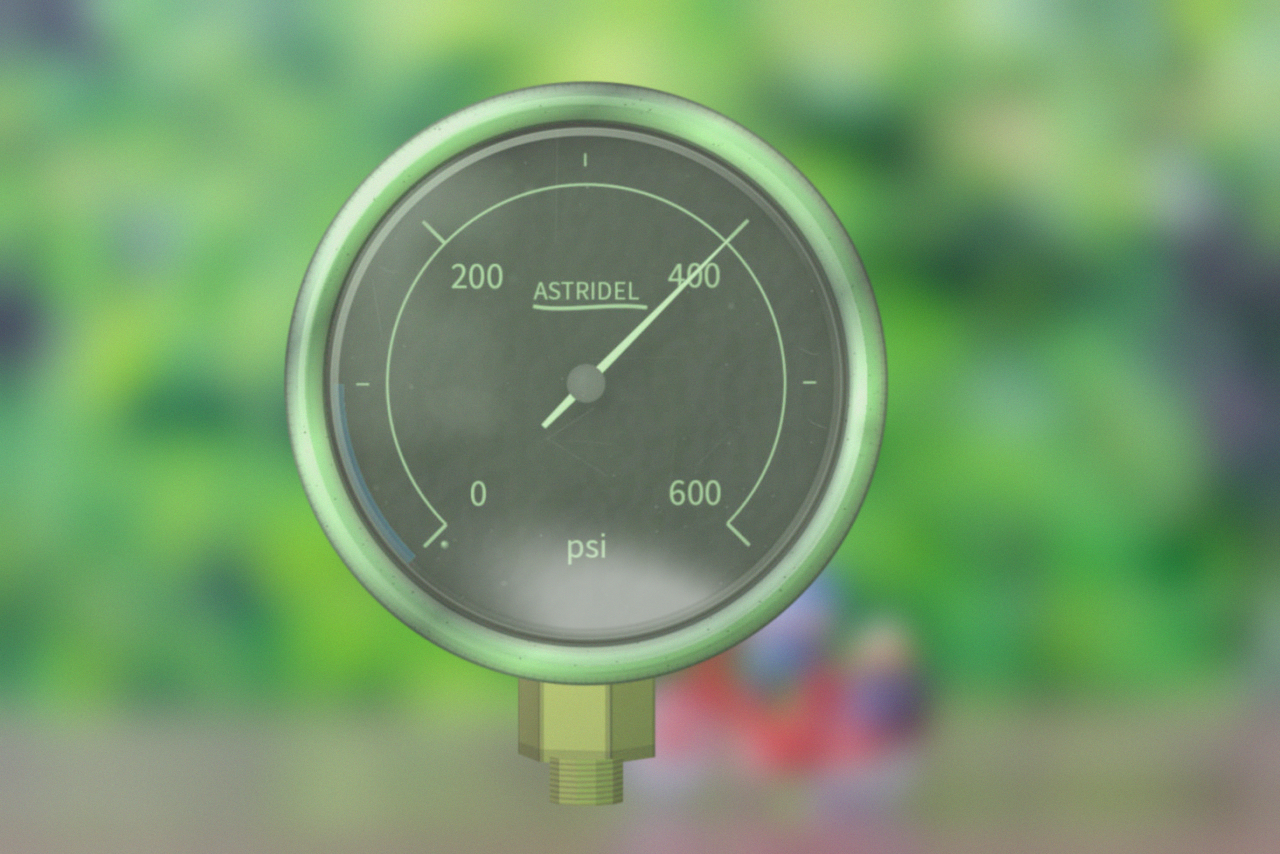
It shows 400 psi
